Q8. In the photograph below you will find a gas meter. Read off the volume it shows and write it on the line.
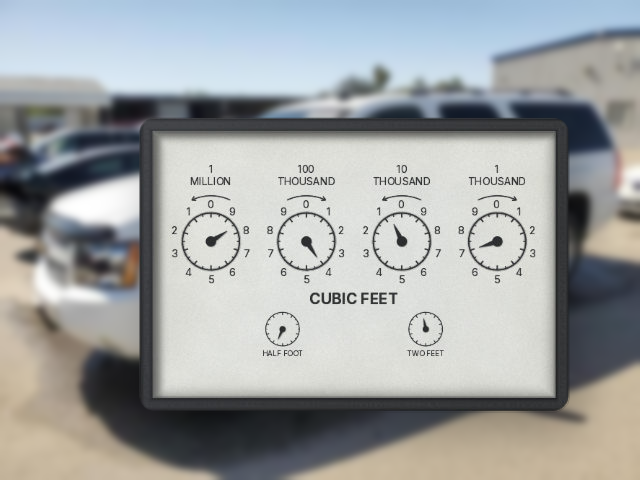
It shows 840700 ft³
